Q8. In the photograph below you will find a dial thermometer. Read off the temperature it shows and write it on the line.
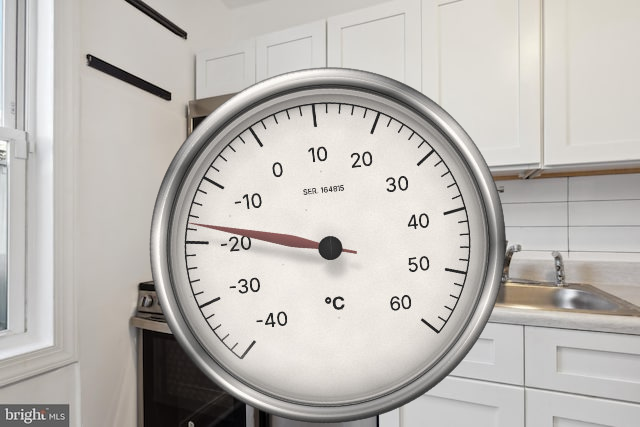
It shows -17 °C
